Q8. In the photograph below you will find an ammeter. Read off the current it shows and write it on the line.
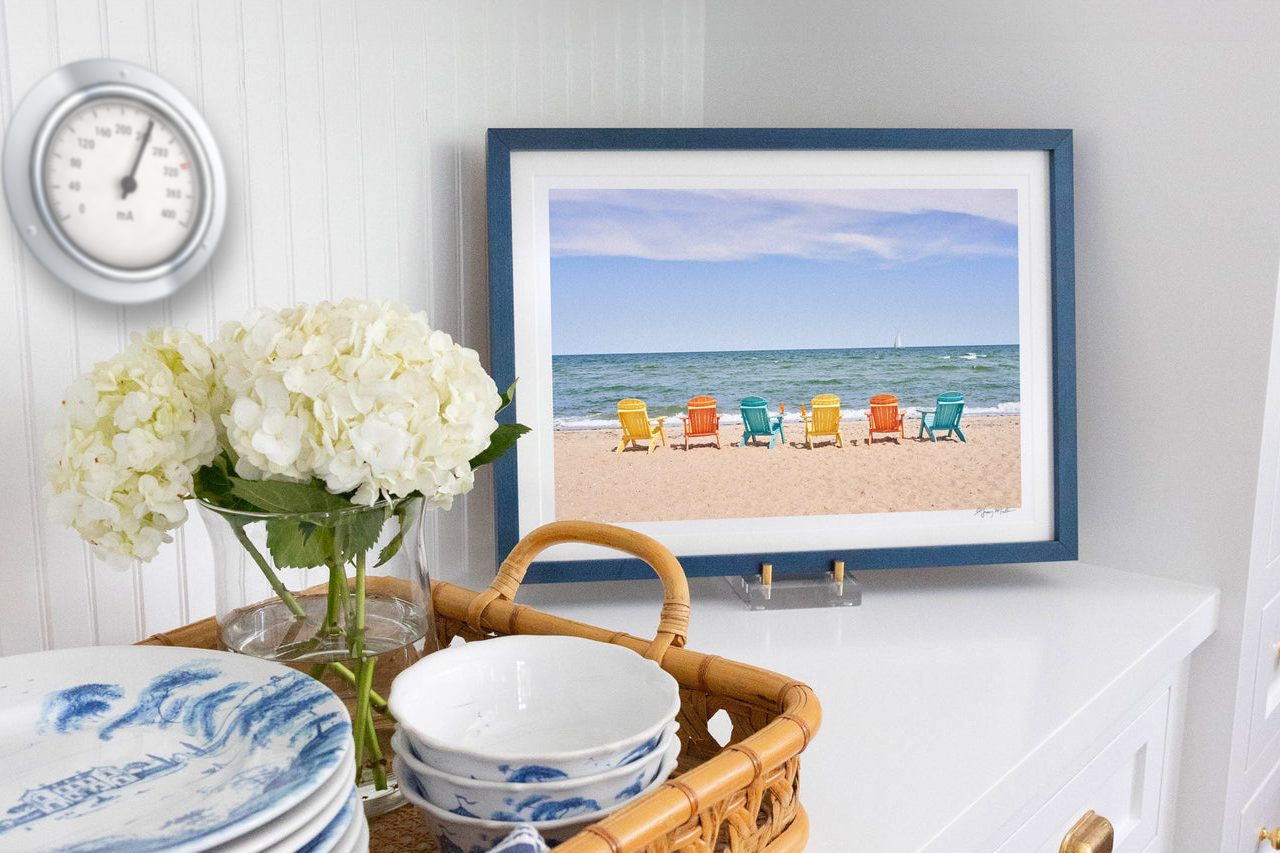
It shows 240 mA
